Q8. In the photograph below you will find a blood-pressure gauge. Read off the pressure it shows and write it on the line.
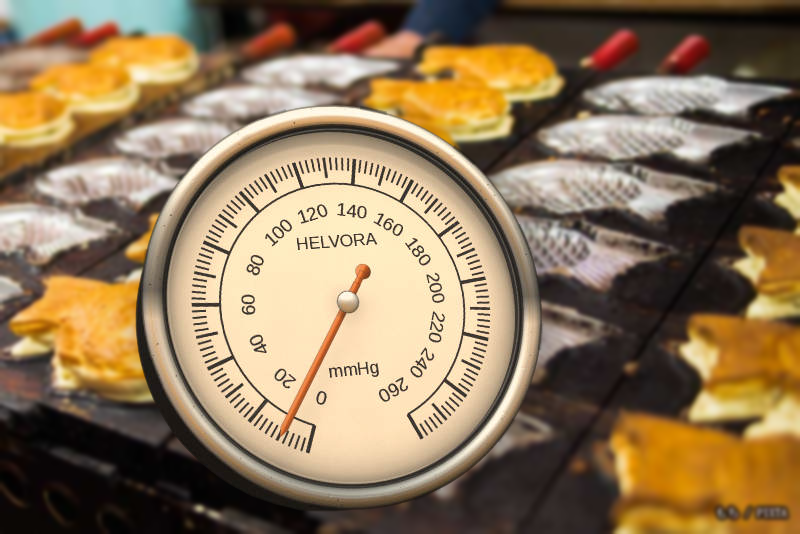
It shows 10 mmHg
